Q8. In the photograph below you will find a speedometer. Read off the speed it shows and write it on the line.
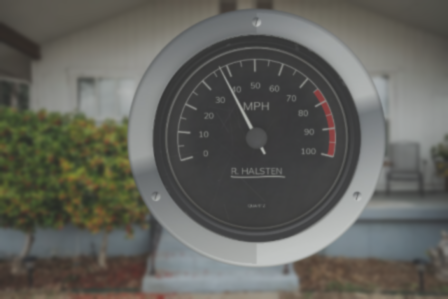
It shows 37.5 mph
